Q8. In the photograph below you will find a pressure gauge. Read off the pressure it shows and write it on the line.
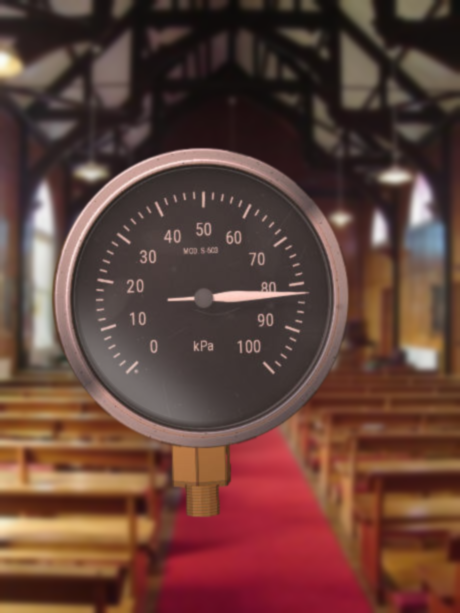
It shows 82 kPa
